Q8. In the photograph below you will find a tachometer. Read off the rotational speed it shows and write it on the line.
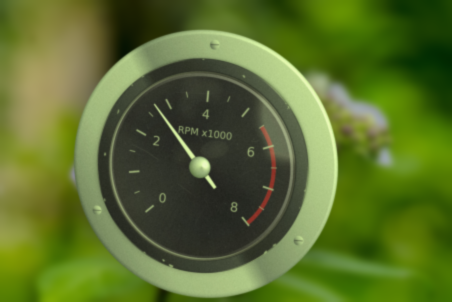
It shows 2750 rpm
